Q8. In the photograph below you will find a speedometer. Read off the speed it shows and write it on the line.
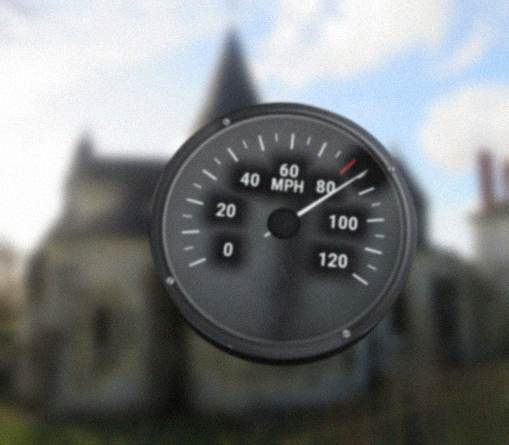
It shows 85 mph
